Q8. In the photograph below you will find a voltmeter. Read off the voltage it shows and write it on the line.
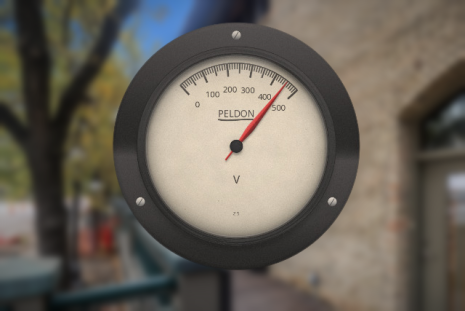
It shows 450 V
